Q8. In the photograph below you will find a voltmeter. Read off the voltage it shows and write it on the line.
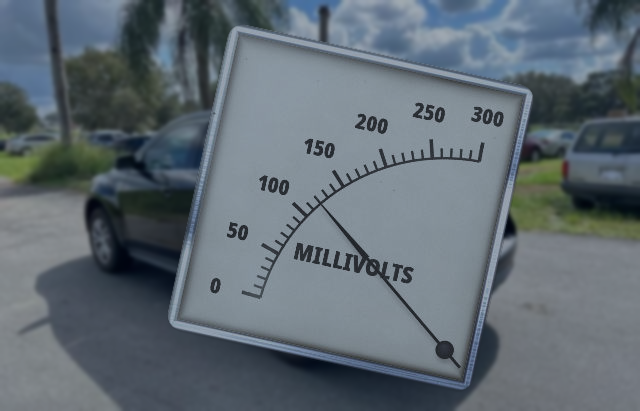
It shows 120 mV
